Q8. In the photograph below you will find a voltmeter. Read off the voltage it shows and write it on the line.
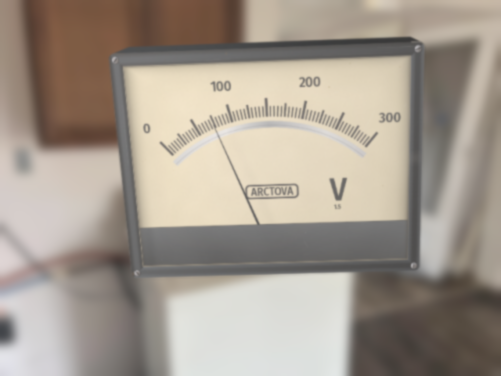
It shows 75 V
